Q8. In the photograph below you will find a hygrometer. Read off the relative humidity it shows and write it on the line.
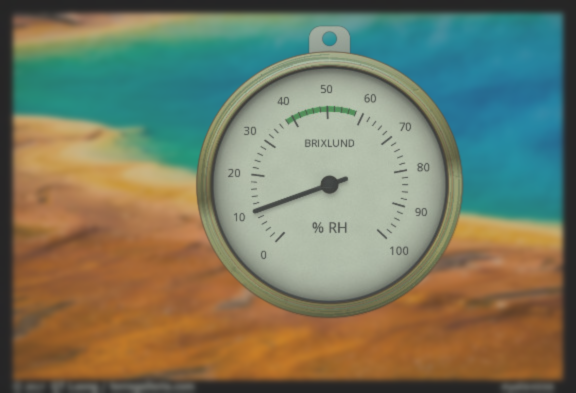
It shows 10 %
